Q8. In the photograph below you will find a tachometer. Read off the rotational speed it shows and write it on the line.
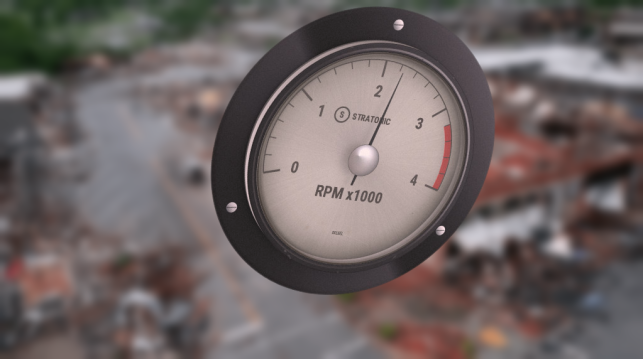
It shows 2200 rpm
